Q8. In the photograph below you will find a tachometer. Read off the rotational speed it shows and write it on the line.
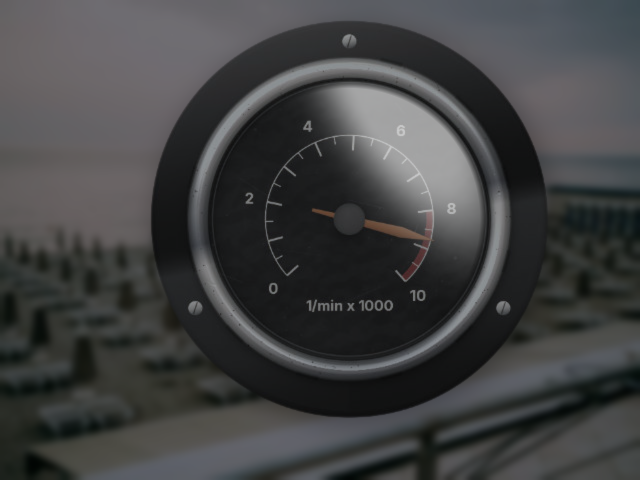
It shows 8750 rpm
